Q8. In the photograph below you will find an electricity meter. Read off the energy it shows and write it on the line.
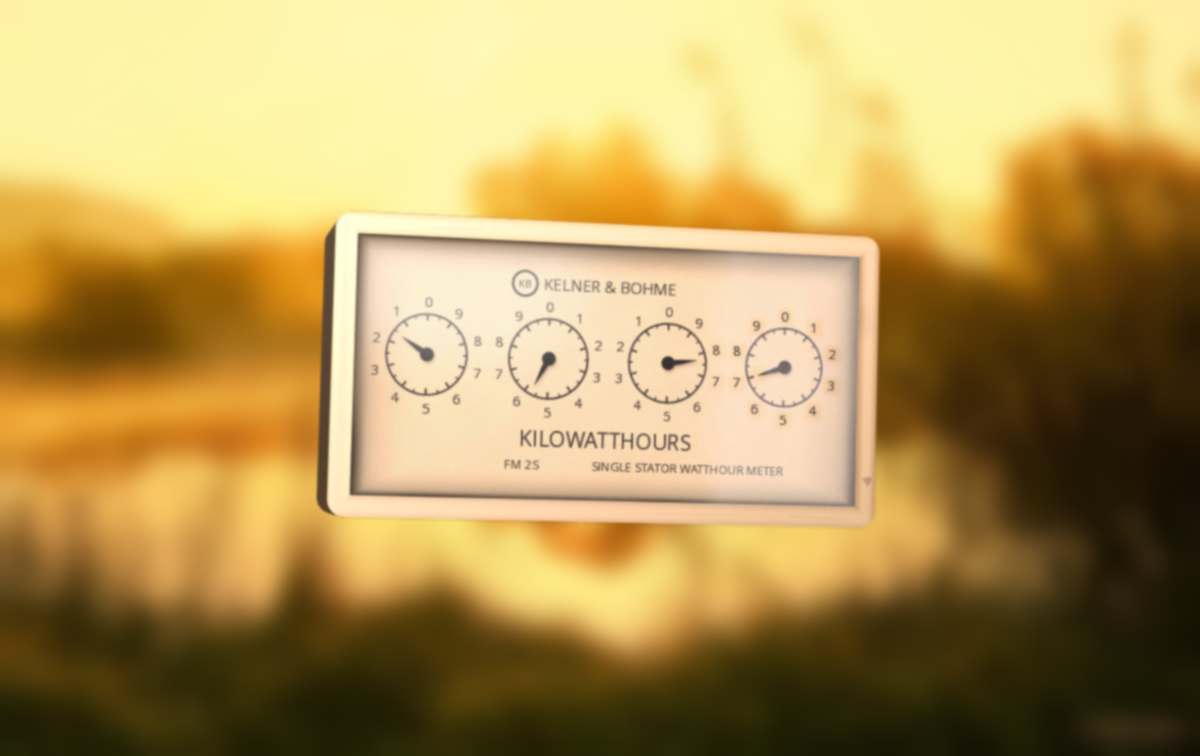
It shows 1577 kWh
